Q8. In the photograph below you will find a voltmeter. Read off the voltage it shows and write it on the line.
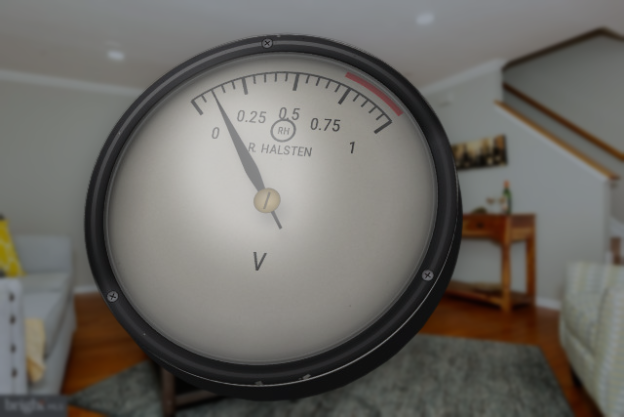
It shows 0.1 V
